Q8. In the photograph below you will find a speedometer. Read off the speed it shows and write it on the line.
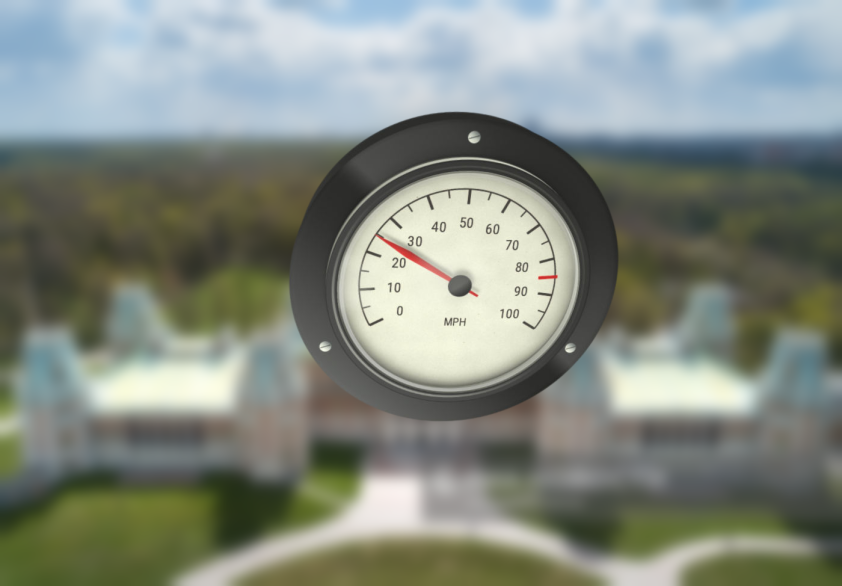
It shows 25 mph
